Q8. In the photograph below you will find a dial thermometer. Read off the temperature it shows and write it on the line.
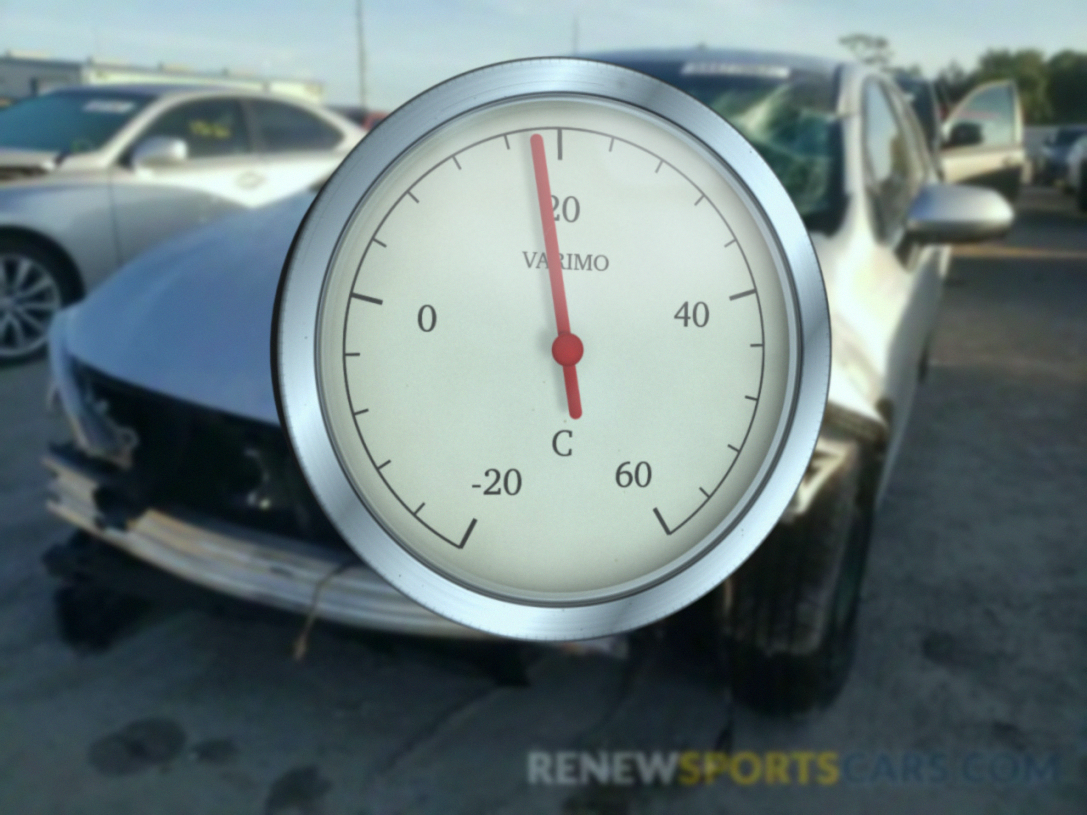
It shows 18 °C
